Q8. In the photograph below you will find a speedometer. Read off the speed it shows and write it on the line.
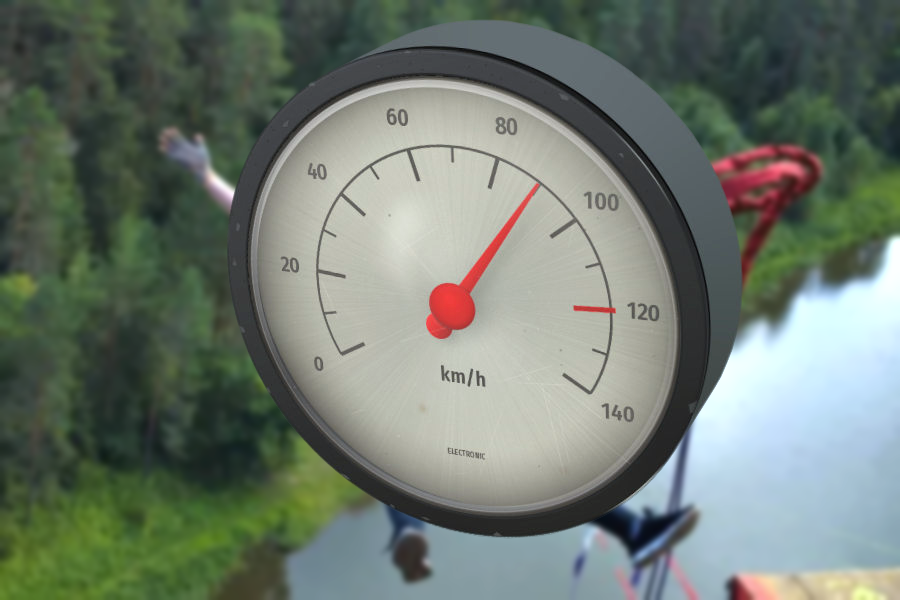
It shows 90 km/h
